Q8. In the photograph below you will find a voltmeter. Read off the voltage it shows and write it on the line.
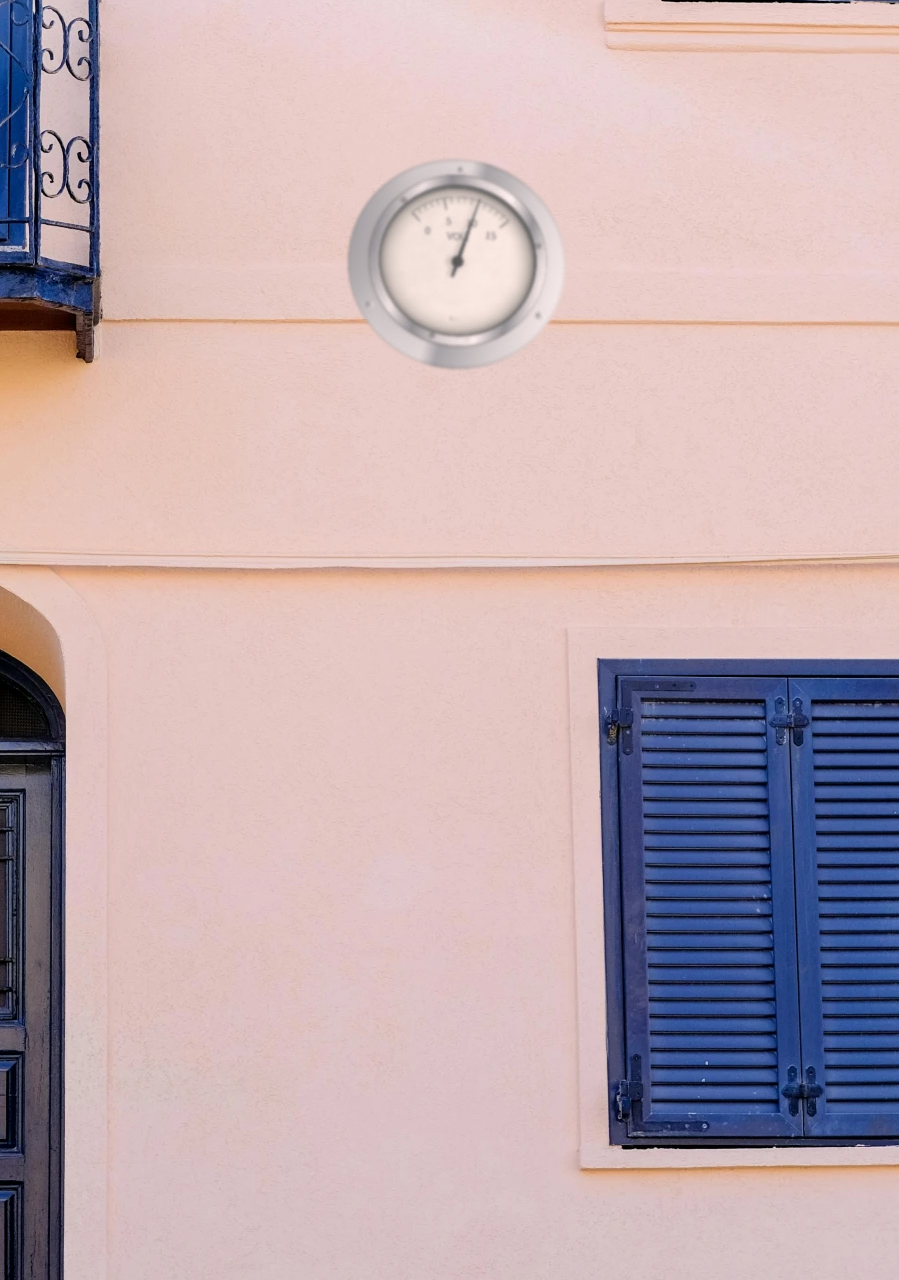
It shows 10 V
